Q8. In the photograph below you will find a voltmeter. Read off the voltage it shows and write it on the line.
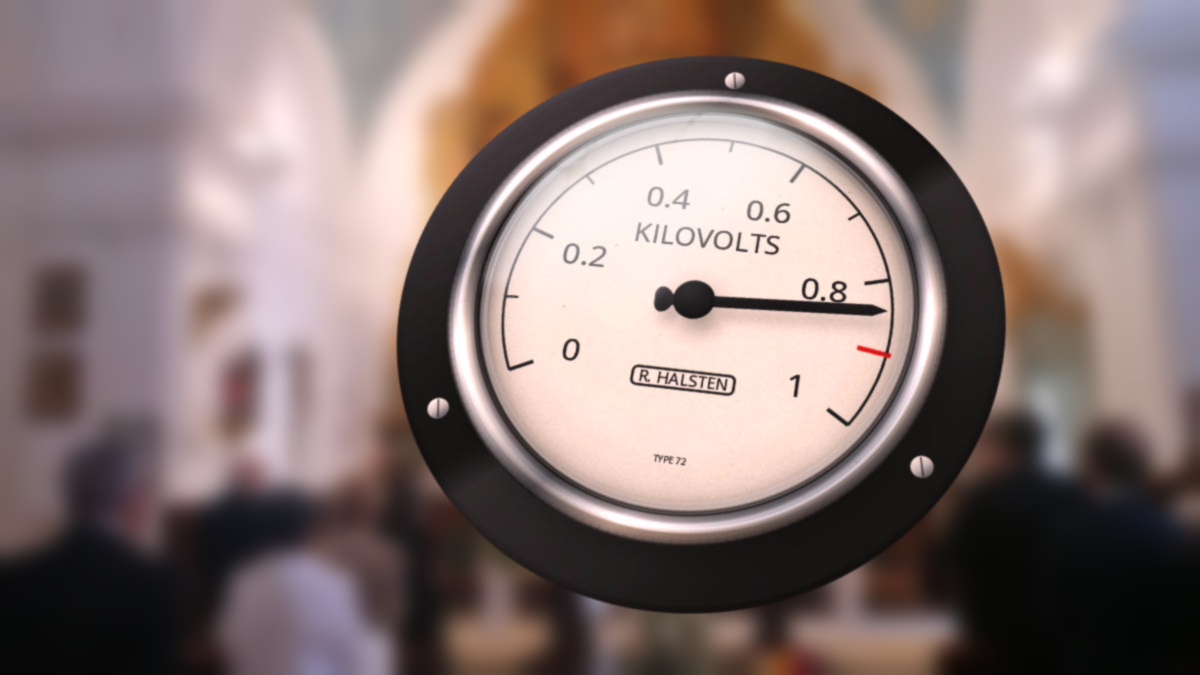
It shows 0.85 kV
